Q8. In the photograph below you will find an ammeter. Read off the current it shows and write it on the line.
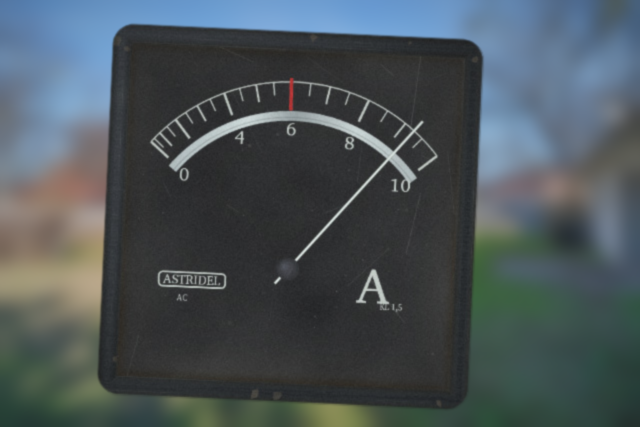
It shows 9.25 A
